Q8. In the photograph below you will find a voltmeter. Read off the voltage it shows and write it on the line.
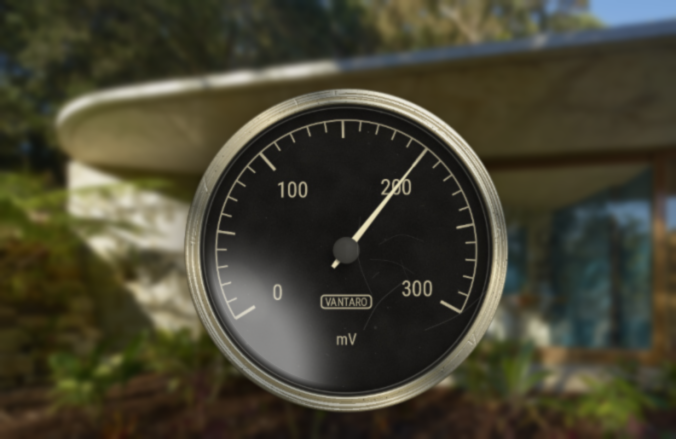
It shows 200 mV
